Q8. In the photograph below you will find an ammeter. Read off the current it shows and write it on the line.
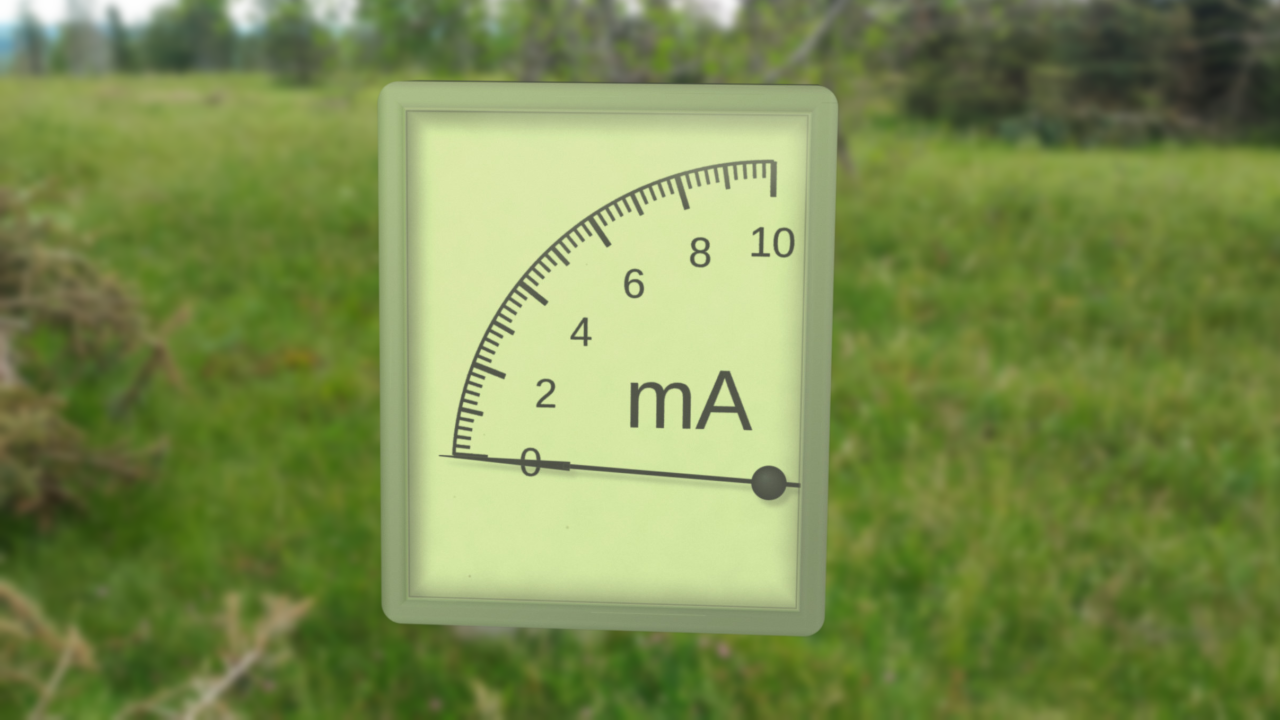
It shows 0 mA
